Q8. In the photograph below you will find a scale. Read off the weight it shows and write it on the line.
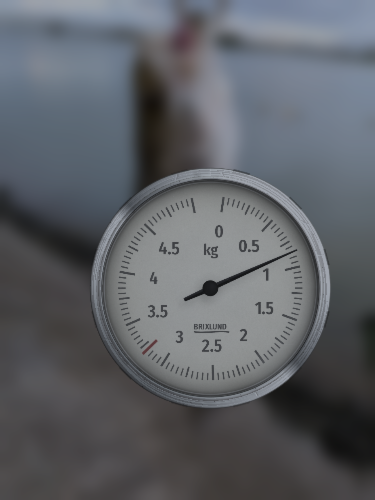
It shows 0.85 kg
